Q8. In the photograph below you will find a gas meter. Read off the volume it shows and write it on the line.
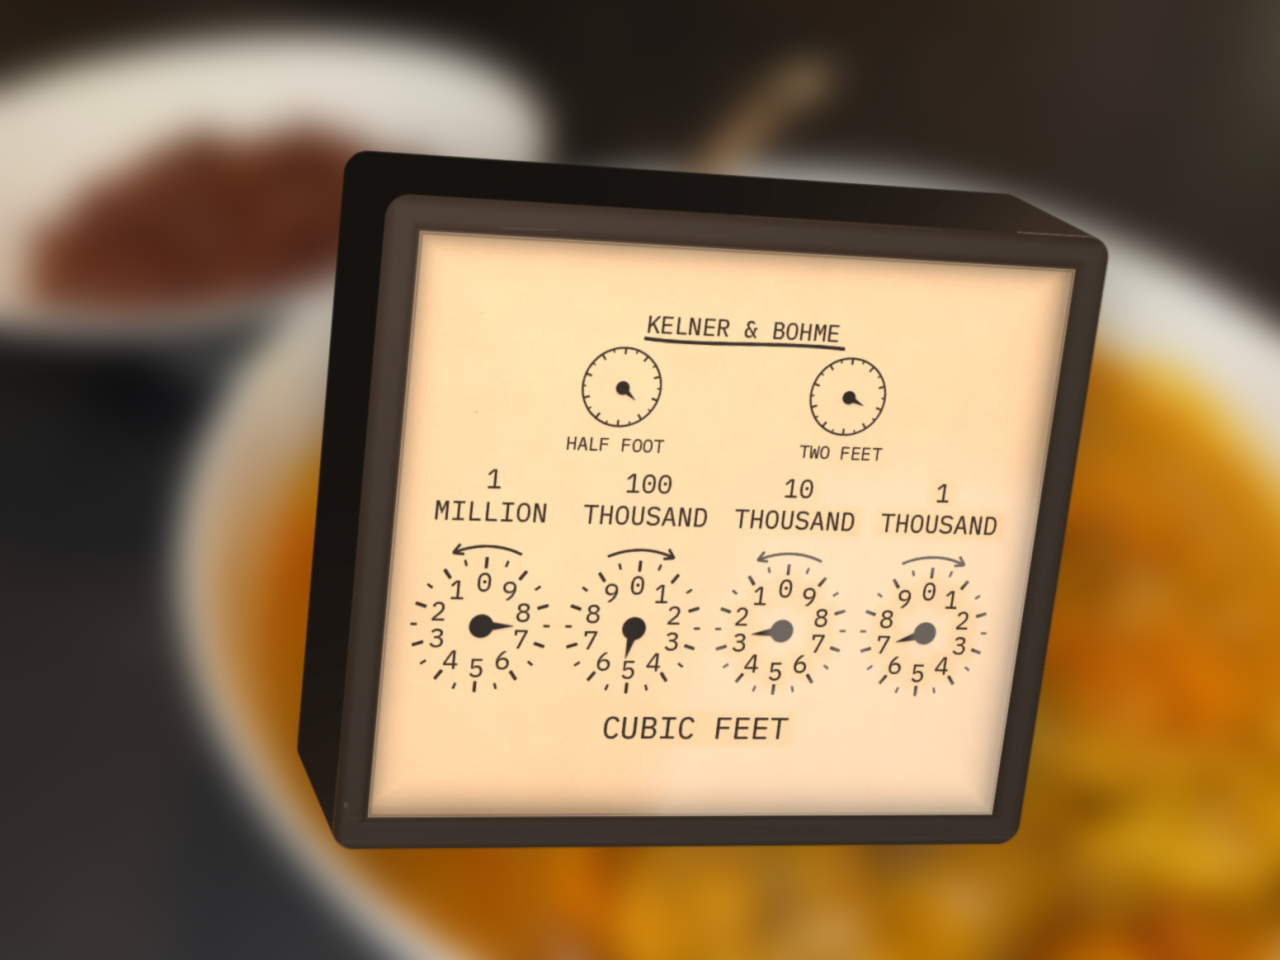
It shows 752700 ft³
